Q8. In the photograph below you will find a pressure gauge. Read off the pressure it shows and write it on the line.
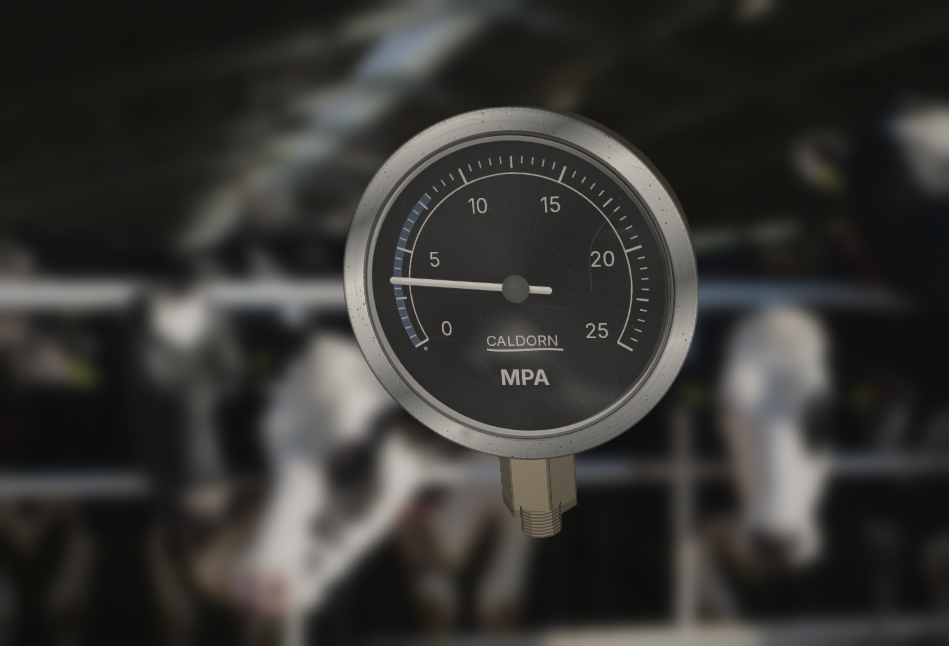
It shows 3.5 MPa
